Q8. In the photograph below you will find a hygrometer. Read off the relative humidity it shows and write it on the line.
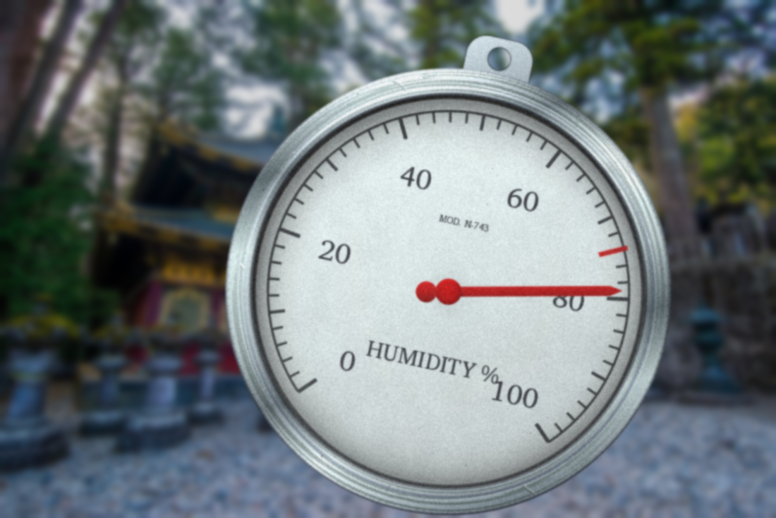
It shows 79 %
